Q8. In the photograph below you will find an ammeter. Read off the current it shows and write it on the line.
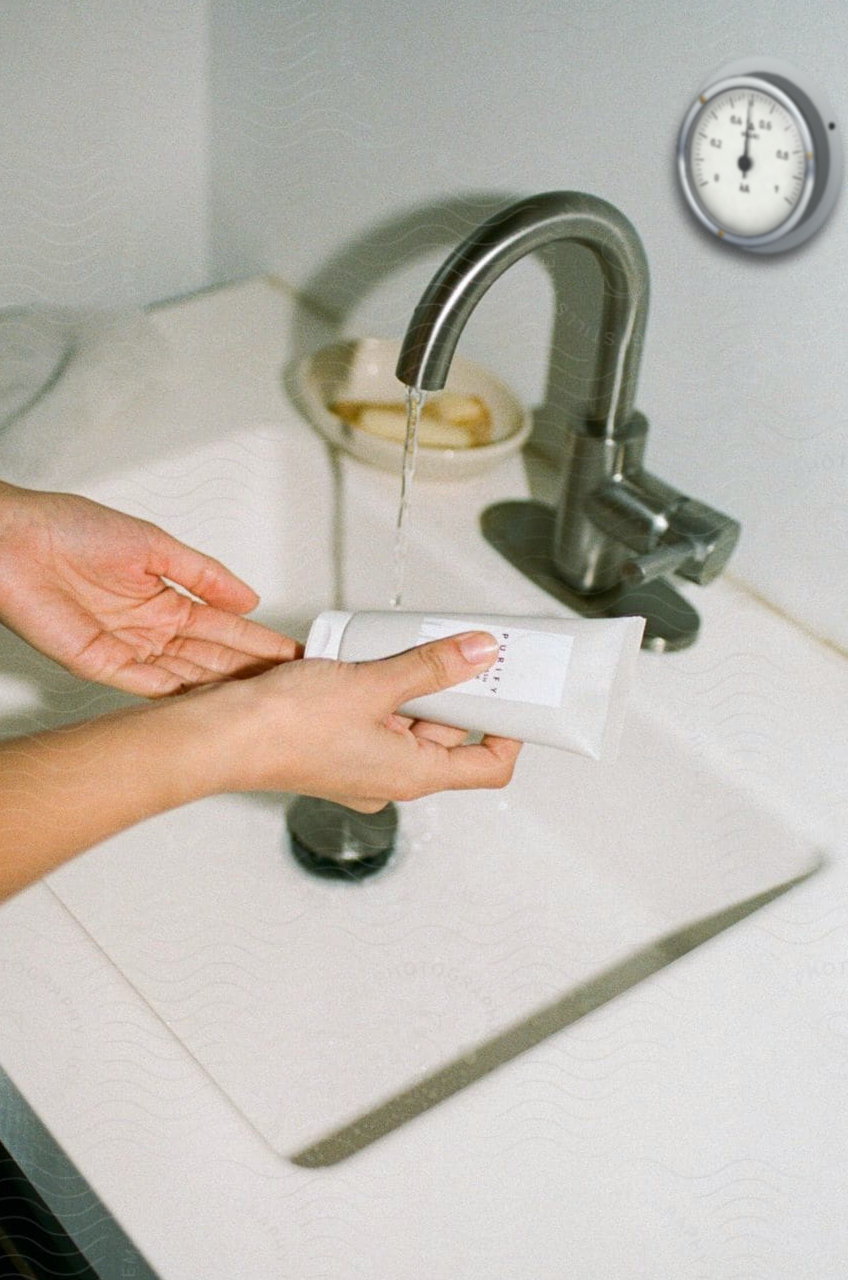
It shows 0.5 kA
